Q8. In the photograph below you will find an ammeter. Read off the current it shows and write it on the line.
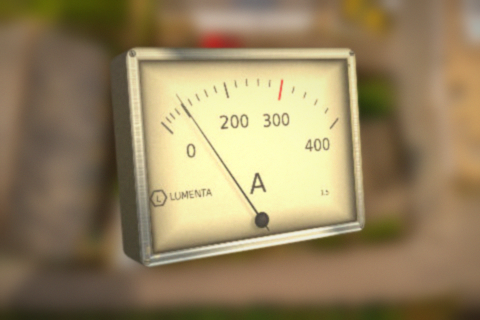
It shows 100 A
